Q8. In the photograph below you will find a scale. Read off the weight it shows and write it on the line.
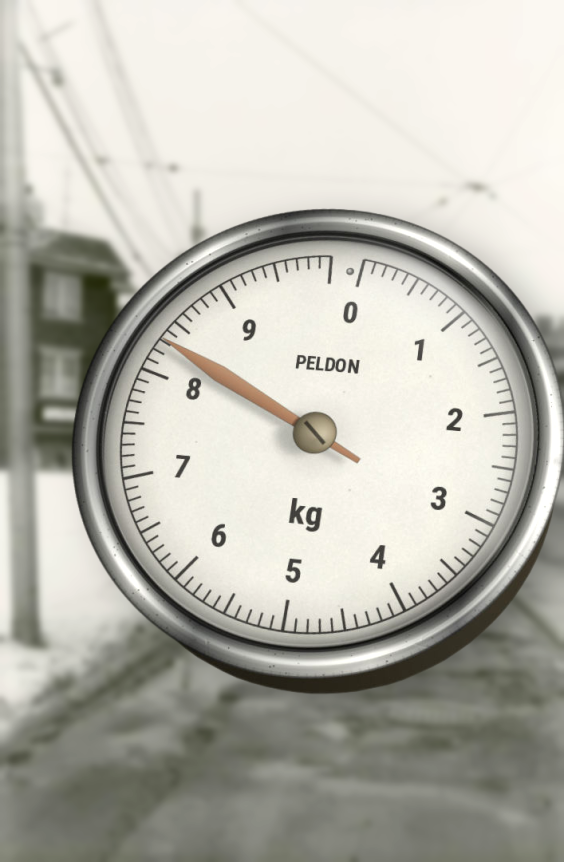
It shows 8.3 kg
